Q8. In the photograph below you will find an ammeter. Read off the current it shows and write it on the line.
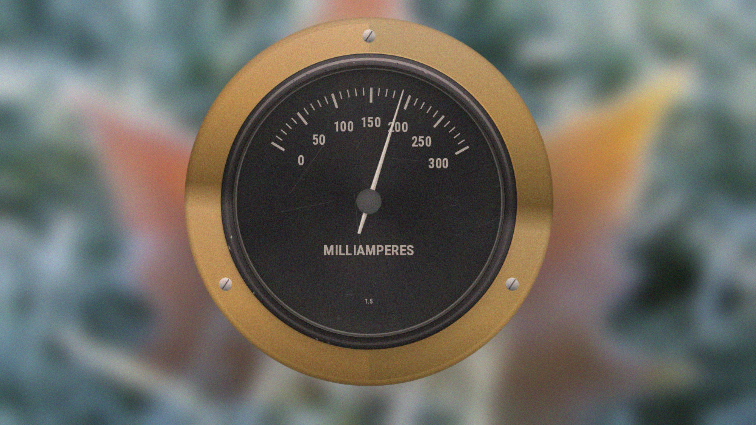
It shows 190 mA
